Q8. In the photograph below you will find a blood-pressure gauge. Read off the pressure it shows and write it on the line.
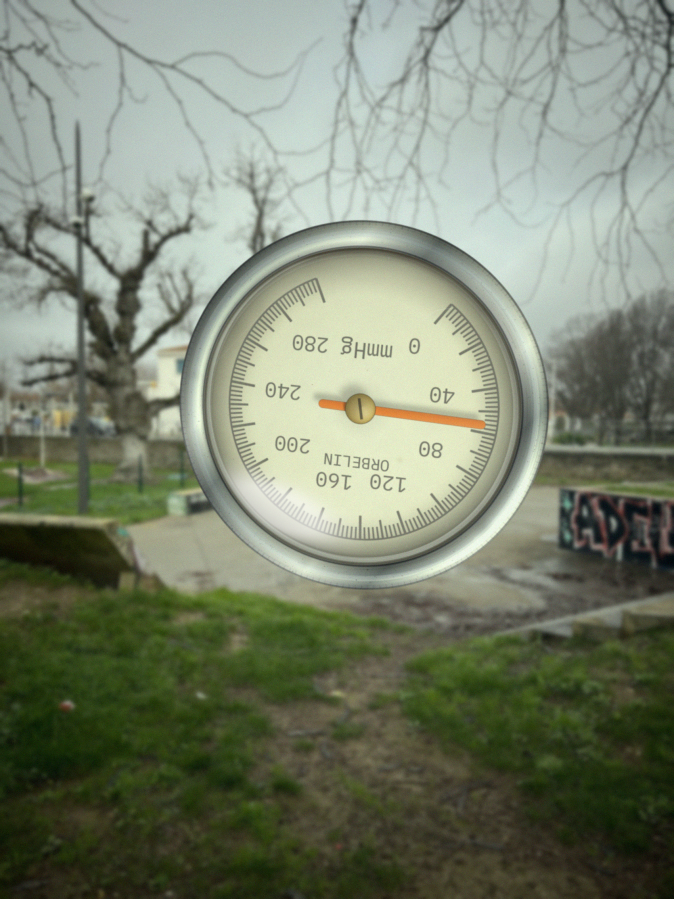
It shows 56 mmHg
